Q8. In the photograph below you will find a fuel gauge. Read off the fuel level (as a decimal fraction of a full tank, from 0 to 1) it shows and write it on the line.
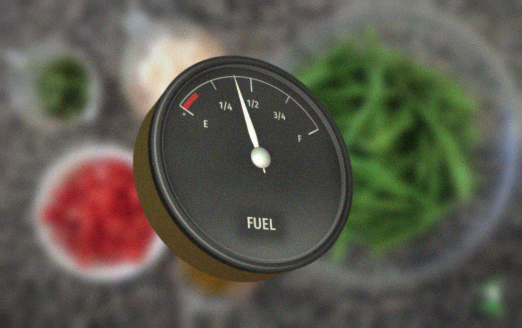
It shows 0.375
